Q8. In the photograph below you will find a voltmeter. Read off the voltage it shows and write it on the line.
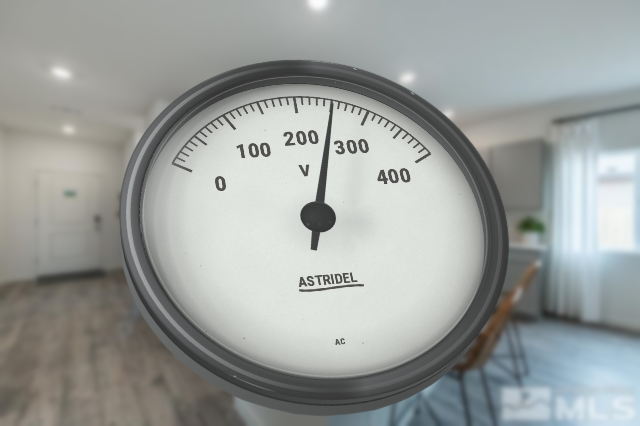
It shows 250 V
